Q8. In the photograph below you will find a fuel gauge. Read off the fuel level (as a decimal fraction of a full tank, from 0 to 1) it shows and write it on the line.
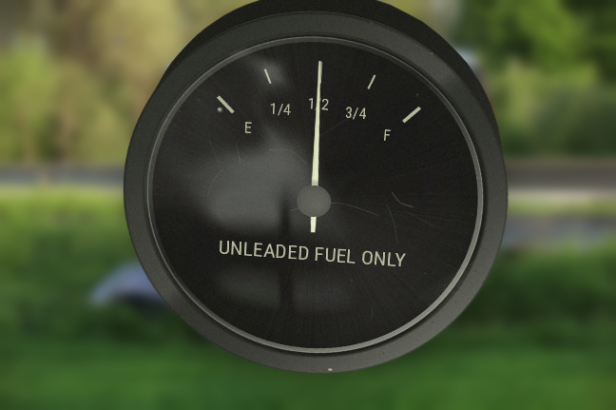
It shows 0.5
